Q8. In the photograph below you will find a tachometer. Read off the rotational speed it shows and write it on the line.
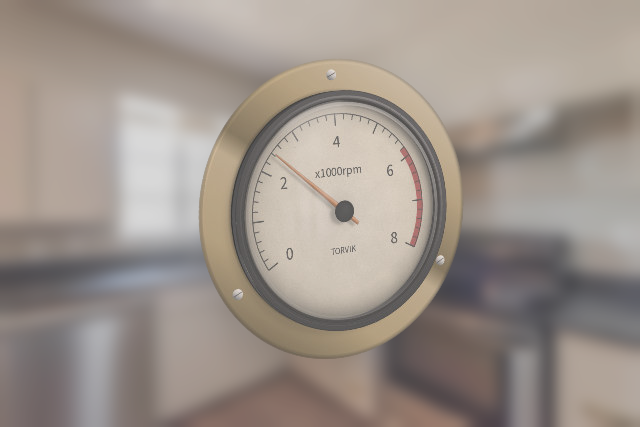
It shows 2400 rpm
